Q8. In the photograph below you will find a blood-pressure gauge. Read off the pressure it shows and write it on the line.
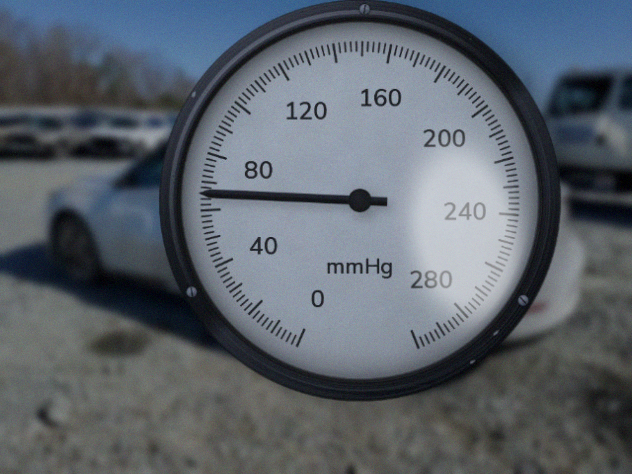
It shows 66 mmHg
